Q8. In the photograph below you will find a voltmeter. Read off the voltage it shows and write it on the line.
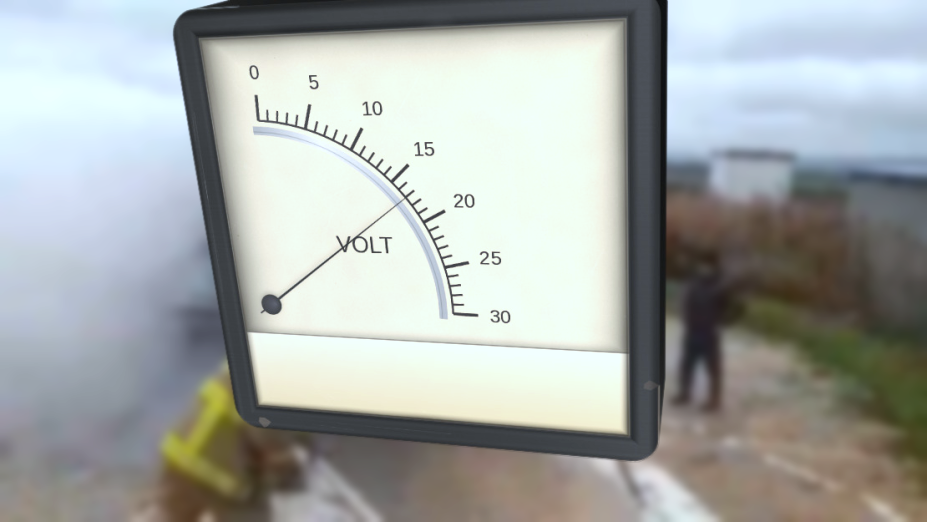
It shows 17 V
